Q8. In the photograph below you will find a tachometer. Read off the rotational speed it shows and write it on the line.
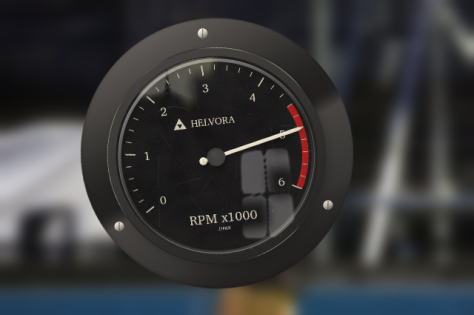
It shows 5000 rpm
